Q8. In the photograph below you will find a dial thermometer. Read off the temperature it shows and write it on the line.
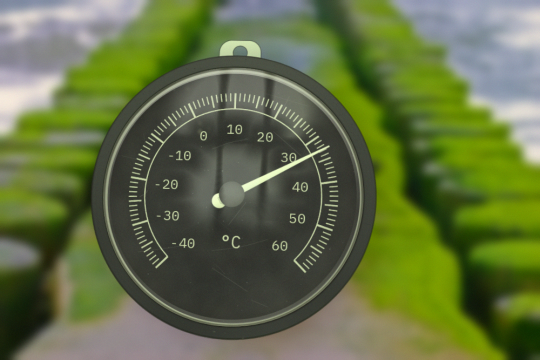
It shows 33 °C
